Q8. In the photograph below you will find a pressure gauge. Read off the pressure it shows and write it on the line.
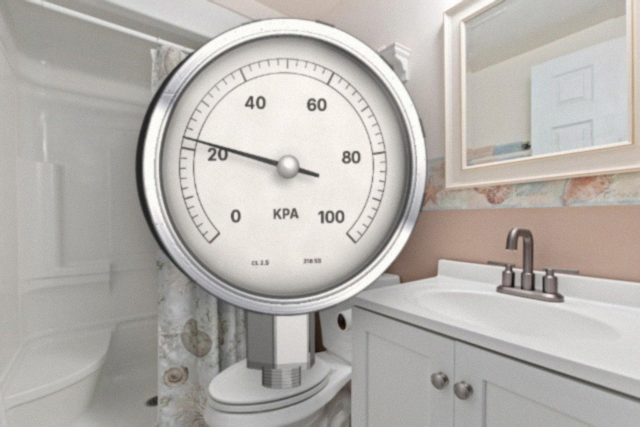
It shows 22 kPa
